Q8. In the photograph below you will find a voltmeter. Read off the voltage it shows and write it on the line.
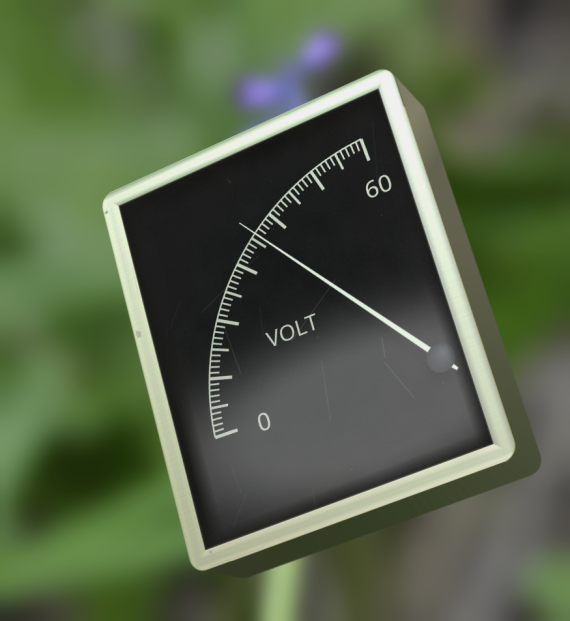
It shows 36 V
